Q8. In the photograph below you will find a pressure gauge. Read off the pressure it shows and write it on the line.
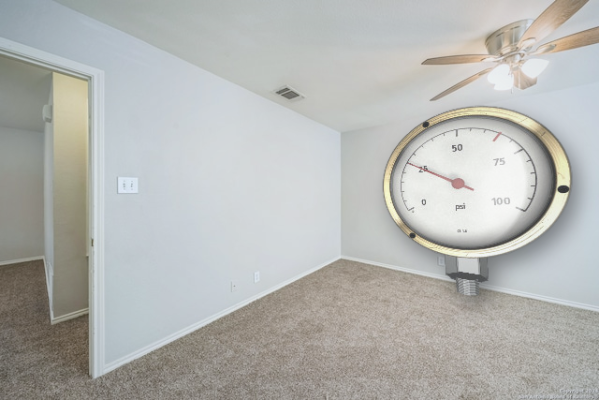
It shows 25 psi
